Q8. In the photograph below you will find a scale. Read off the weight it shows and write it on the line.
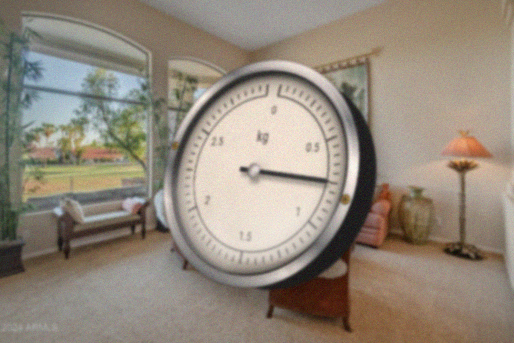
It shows 0.75 kg
